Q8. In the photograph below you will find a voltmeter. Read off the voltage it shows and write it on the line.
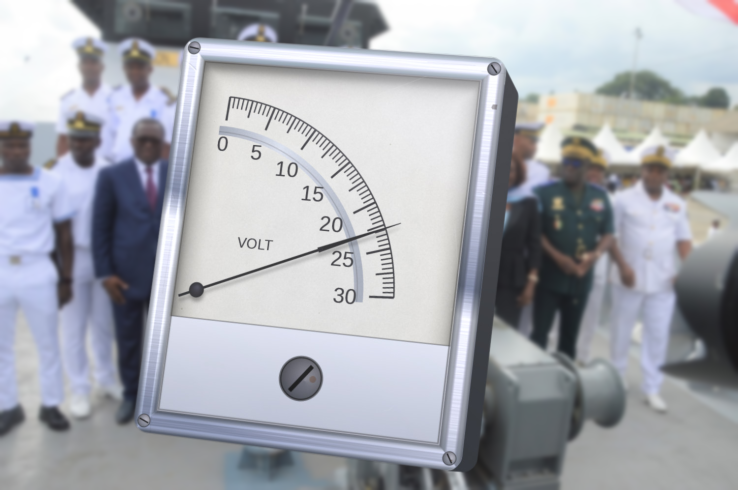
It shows 23 V
